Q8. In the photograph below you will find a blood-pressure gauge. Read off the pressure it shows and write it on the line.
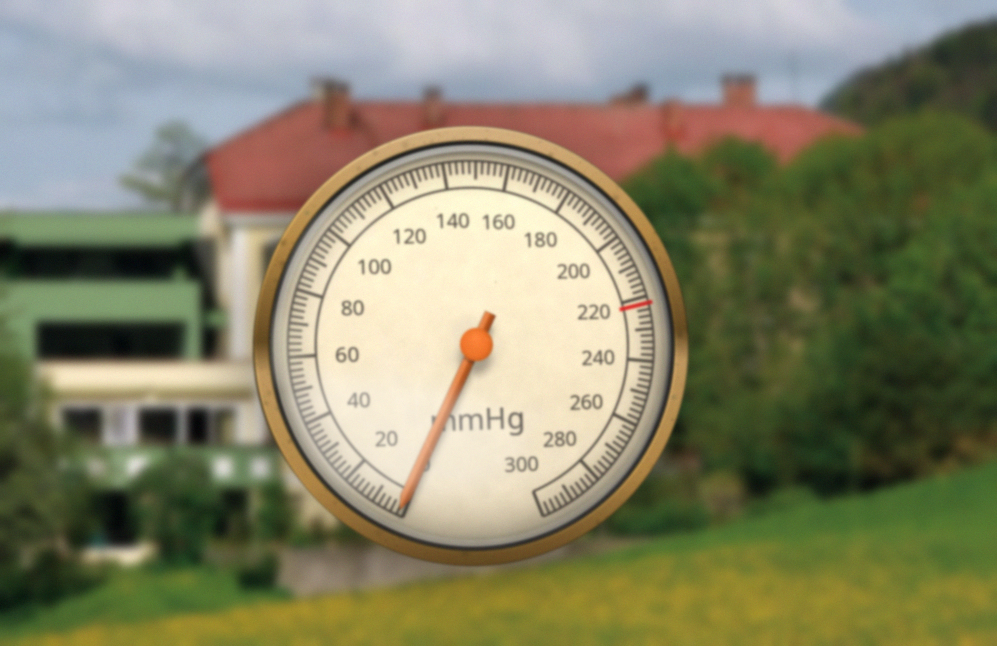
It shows 2 mmHg
